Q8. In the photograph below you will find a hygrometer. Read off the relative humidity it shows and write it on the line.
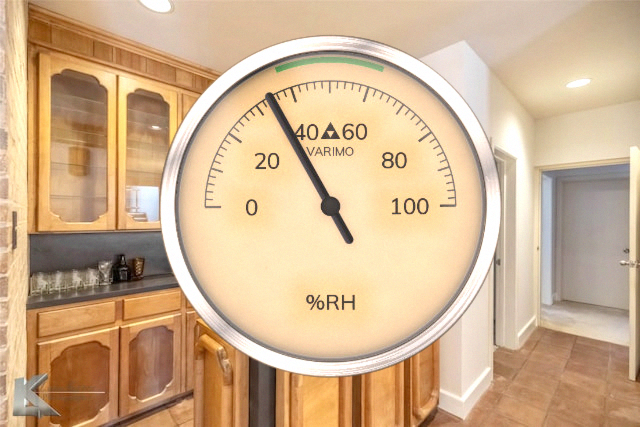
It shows 34 %
